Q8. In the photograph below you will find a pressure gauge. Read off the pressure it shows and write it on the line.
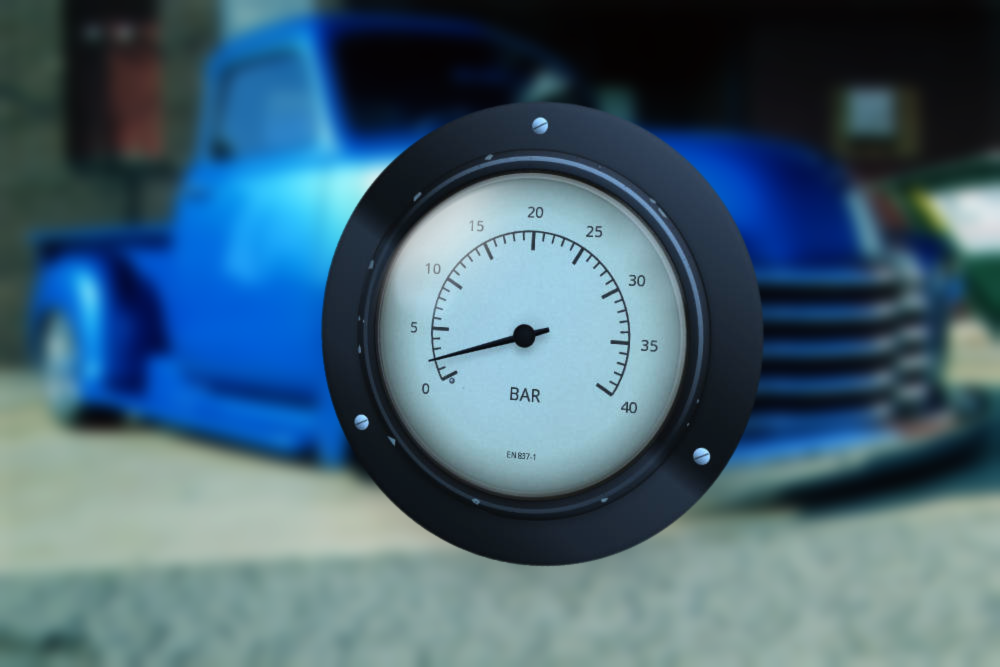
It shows 2 bar
